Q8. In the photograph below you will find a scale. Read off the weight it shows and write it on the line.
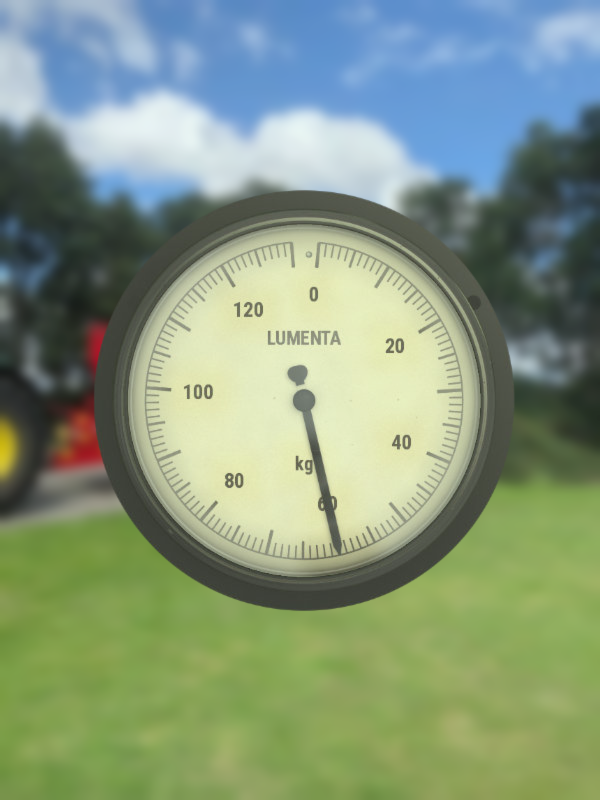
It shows 60 kg
